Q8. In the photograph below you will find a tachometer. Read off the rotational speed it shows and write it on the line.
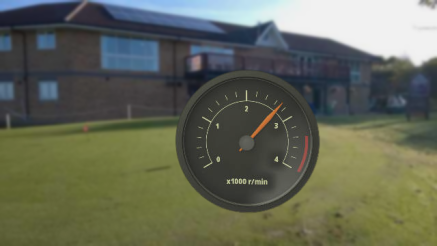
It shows 2700 rpm
